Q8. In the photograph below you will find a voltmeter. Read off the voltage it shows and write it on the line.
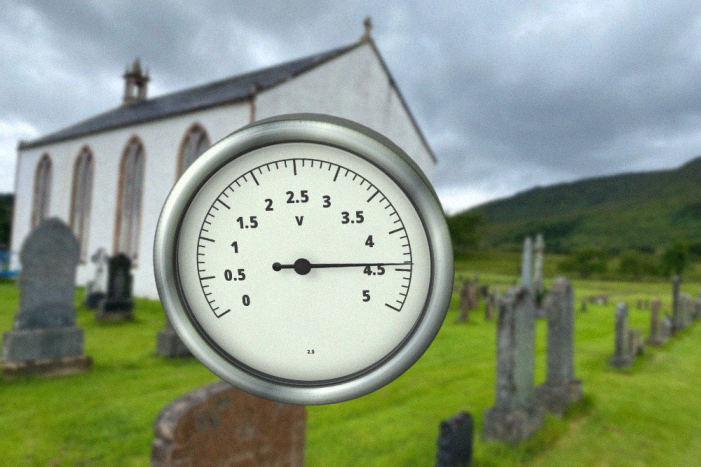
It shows 4.4 V
